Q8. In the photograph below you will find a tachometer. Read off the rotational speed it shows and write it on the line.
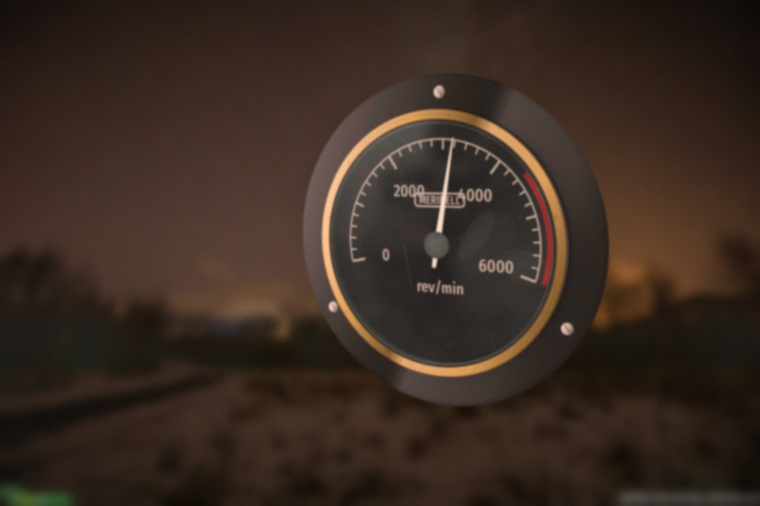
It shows 3200 rpm
